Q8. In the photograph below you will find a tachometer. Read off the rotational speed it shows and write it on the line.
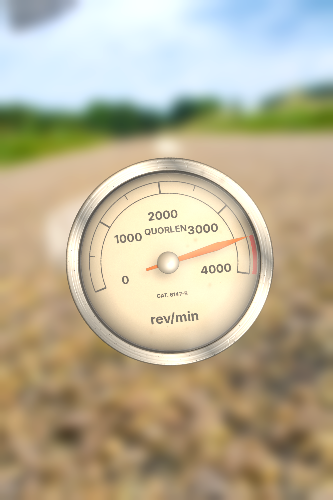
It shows 3500 rpm
